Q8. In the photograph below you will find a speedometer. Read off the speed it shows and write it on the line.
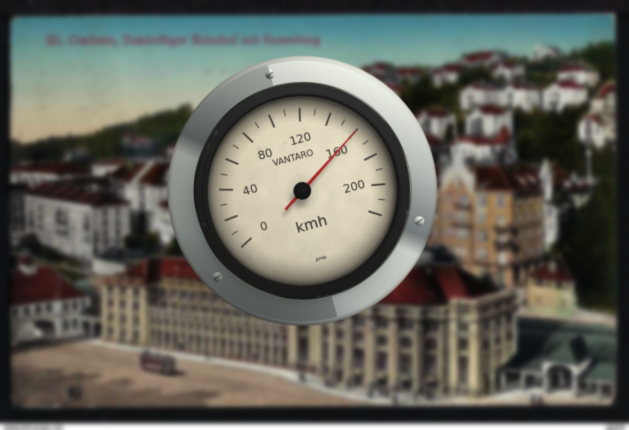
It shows 160 km/h
